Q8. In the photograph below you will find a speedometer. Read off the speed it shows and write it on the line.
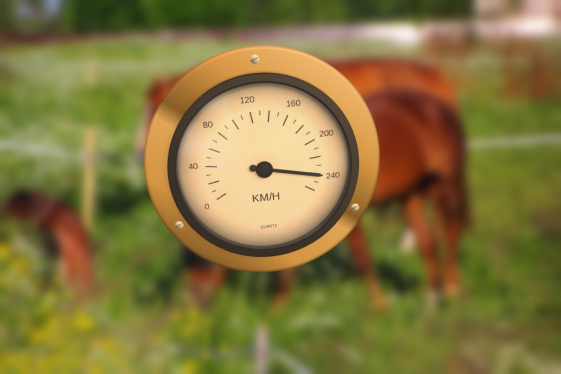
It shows 240 km/h
